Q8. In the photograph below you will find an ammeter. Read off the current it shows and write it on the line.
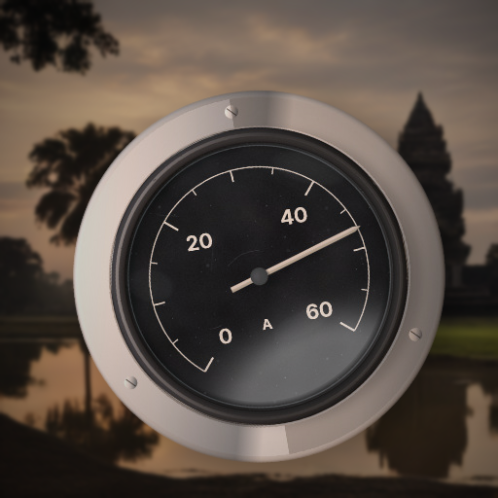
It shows 47.5 A
